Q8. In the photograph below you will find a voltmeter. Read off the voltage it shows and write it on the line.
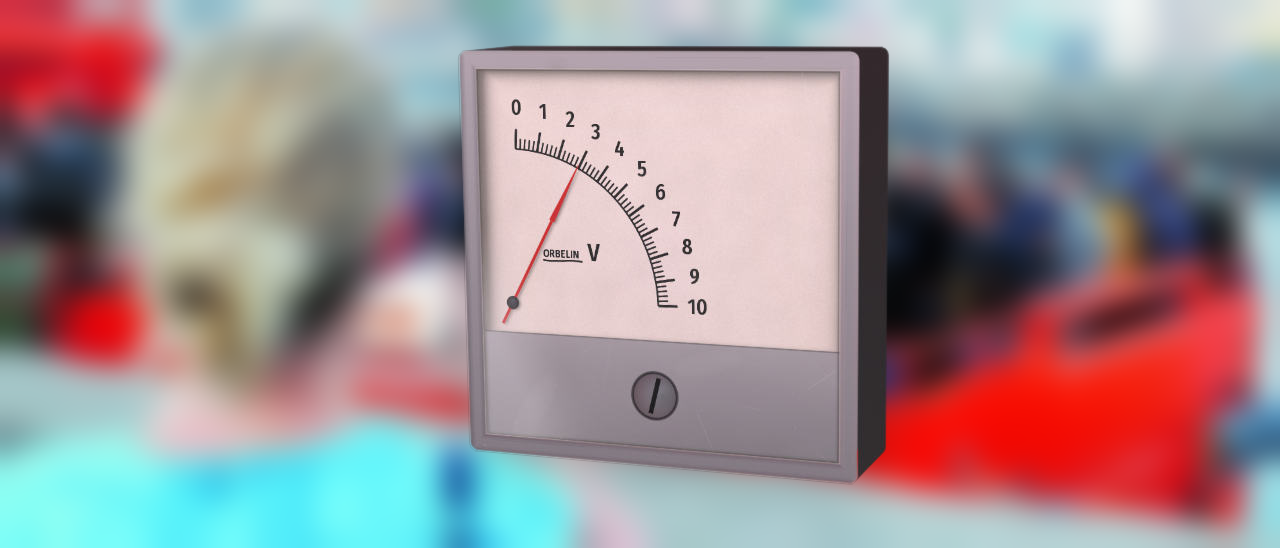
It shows 3 V
